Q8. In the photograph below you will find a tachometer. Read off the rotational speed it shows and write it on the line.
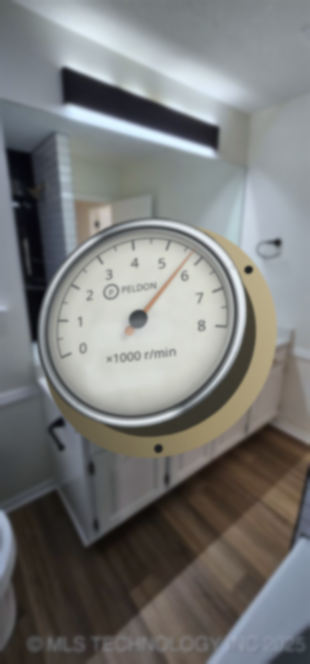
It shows 5750 rpm
